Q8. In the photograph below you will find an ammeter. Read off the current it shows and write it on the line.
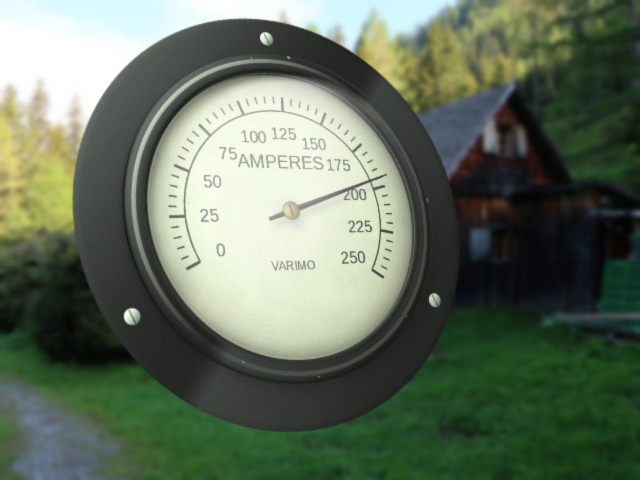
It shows 195 A
